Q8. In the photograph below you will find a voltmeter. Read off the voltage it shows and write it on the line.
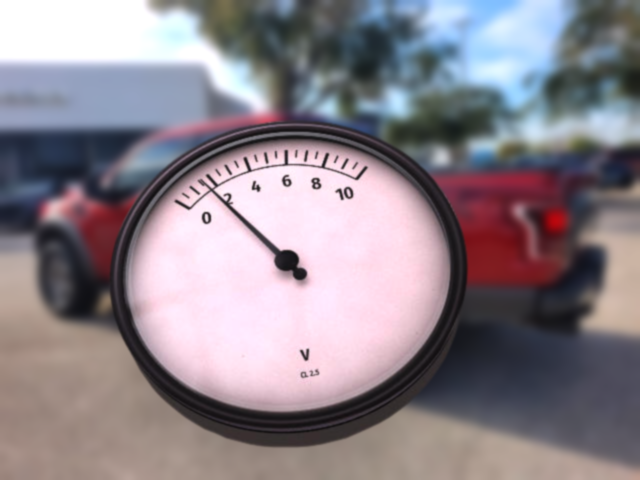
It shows 1.5 V
